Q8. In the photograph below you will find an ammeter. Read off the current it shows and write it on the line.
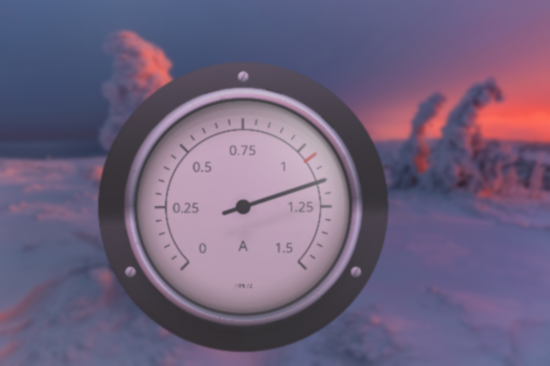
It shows 1.15 A
